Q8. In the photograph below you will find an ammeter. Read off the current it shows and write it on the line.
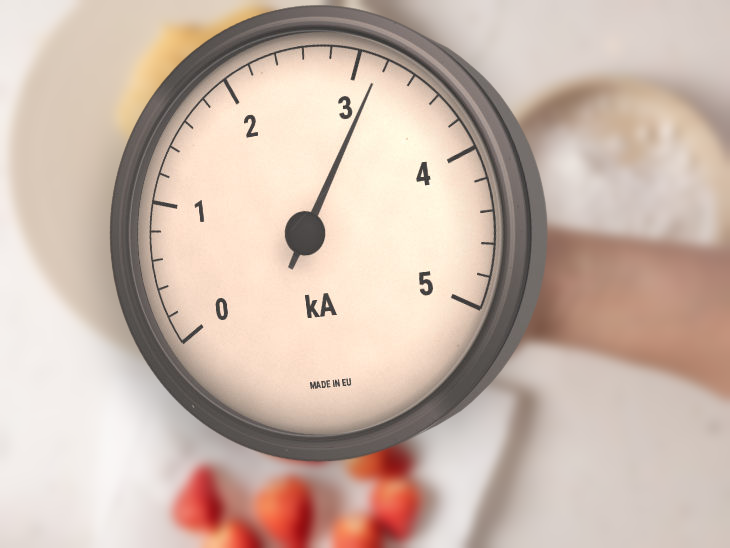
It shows 3.2 kA
